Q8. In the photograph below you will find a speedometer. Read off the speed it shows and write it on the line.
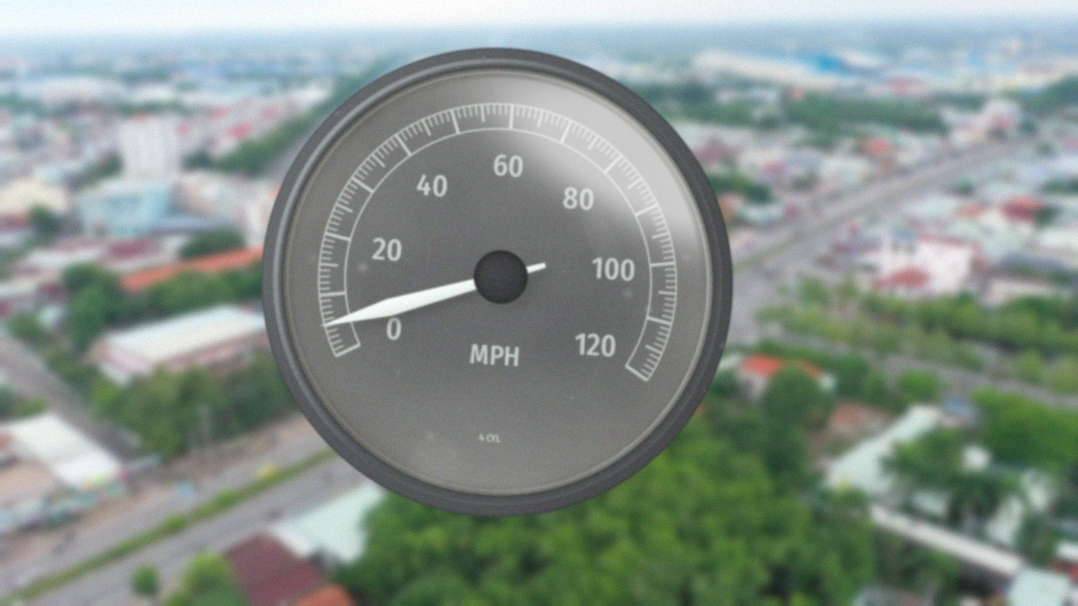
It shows 5 mph
